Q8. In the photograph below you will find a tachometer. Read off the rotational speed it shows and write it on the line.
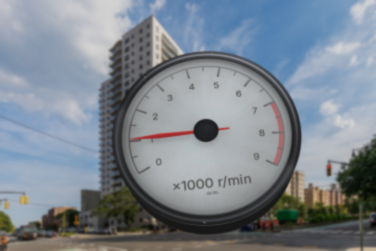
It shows 1000 rpm
